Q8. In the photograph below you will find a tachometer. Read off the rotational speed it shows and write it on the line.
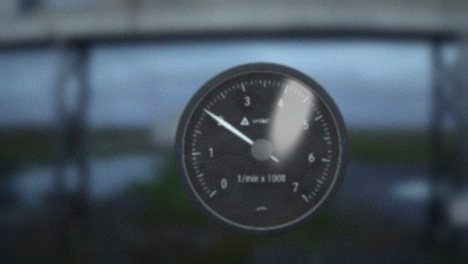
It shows 2000 rpm
